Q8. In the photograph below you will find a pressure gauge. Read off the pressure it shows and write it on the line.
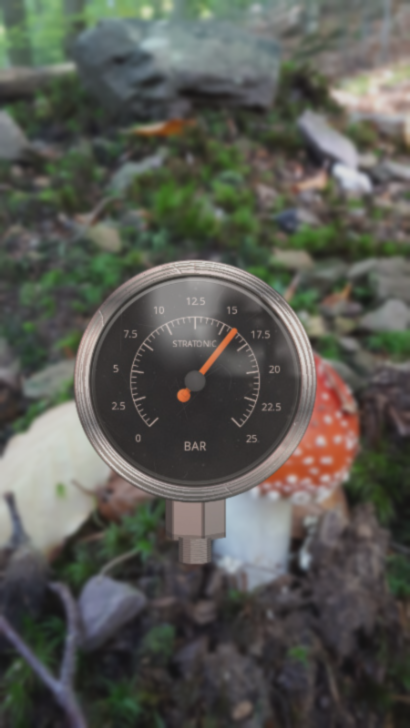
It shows 16 bar
